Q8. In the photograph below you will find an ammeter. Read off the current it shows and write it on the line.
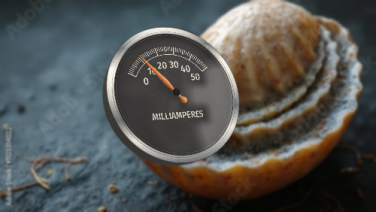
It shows 10 mA
